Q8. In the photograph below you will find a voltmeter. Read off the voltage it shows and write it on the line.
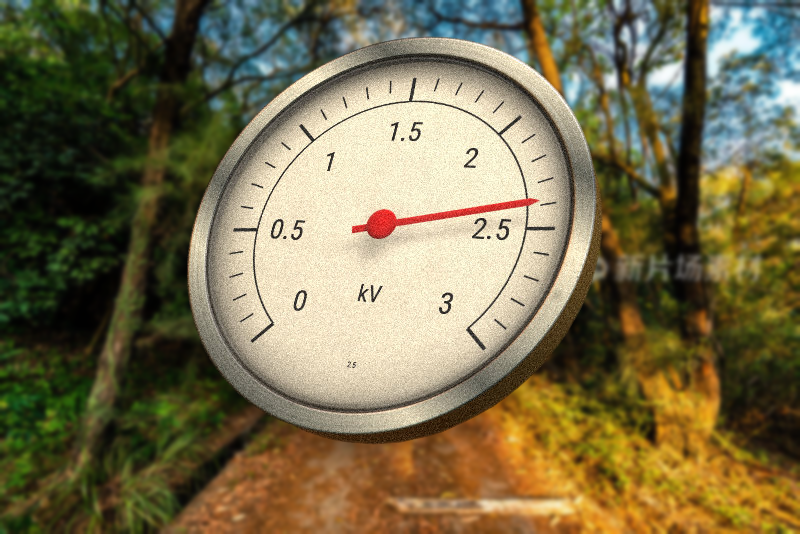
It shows 2.4 kV
